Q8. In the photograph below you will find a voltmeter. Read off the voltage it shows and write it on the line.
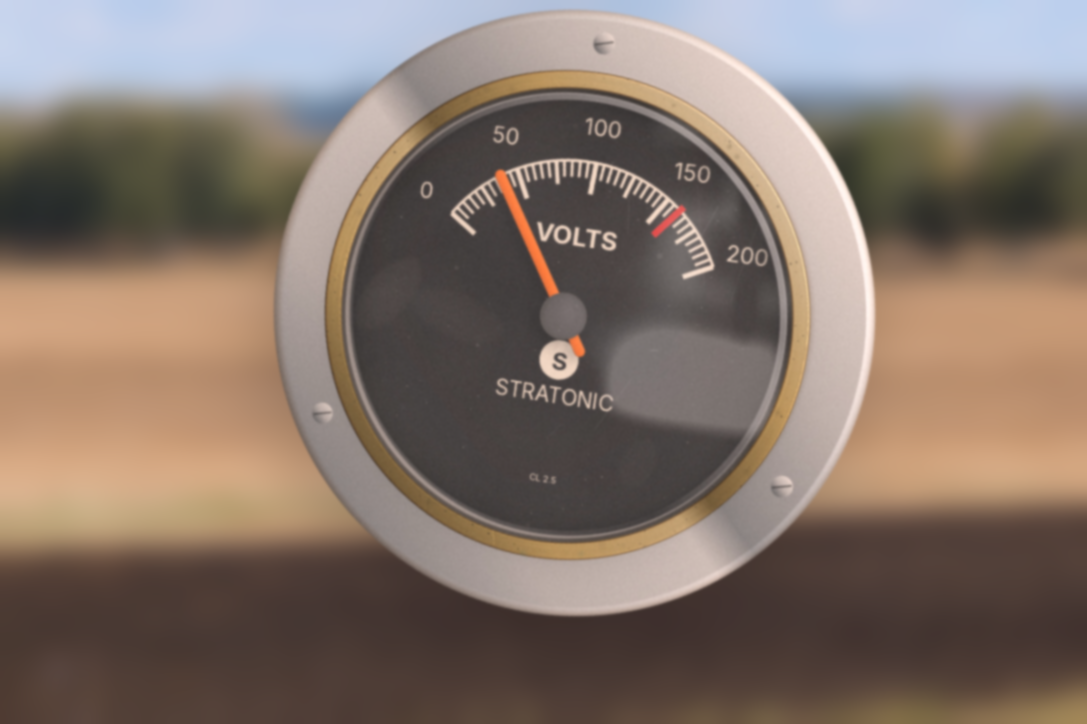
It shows 40 V
